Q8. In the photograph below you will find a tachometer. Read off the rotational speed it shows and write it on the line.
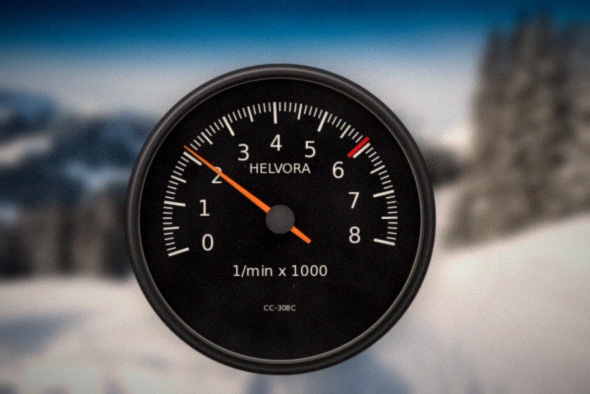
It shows 2100 rpm
